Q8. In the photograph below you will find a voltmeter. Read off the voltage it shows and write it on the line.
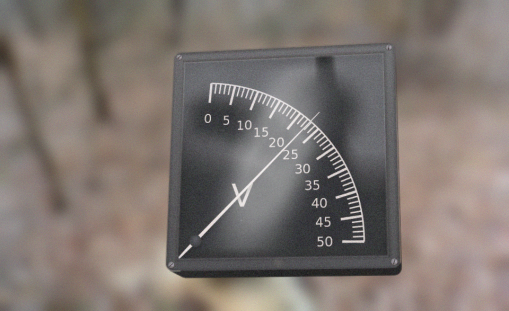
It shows 23 V
